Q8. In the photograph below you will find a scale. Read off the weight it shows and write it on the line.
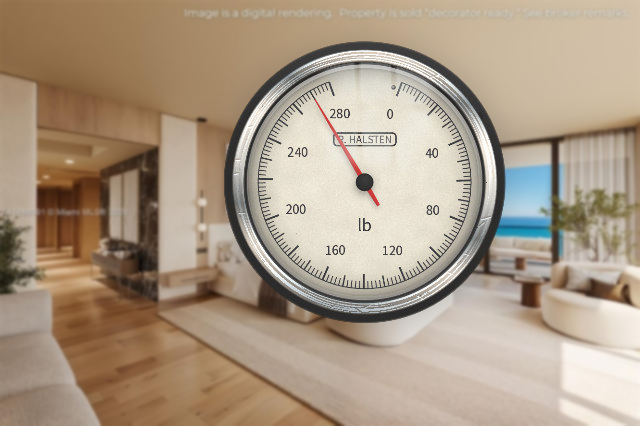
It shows 270 lb
